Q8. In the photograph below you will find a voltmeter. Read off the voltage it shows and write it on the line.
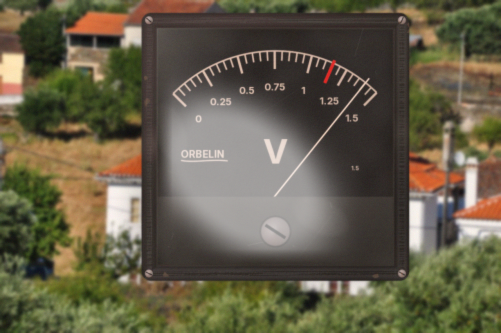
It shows 1.4 V
